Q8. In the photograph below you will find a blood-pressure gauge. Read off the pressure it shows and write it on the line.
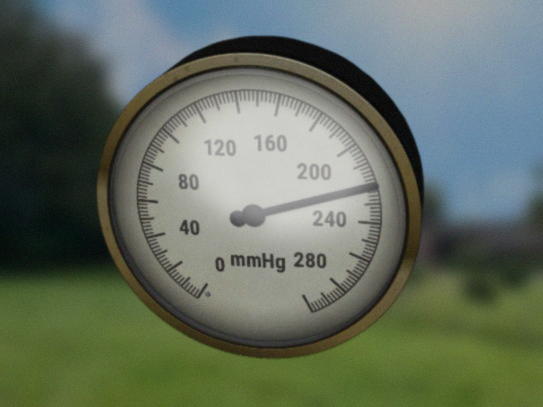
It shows 220 mmHg
